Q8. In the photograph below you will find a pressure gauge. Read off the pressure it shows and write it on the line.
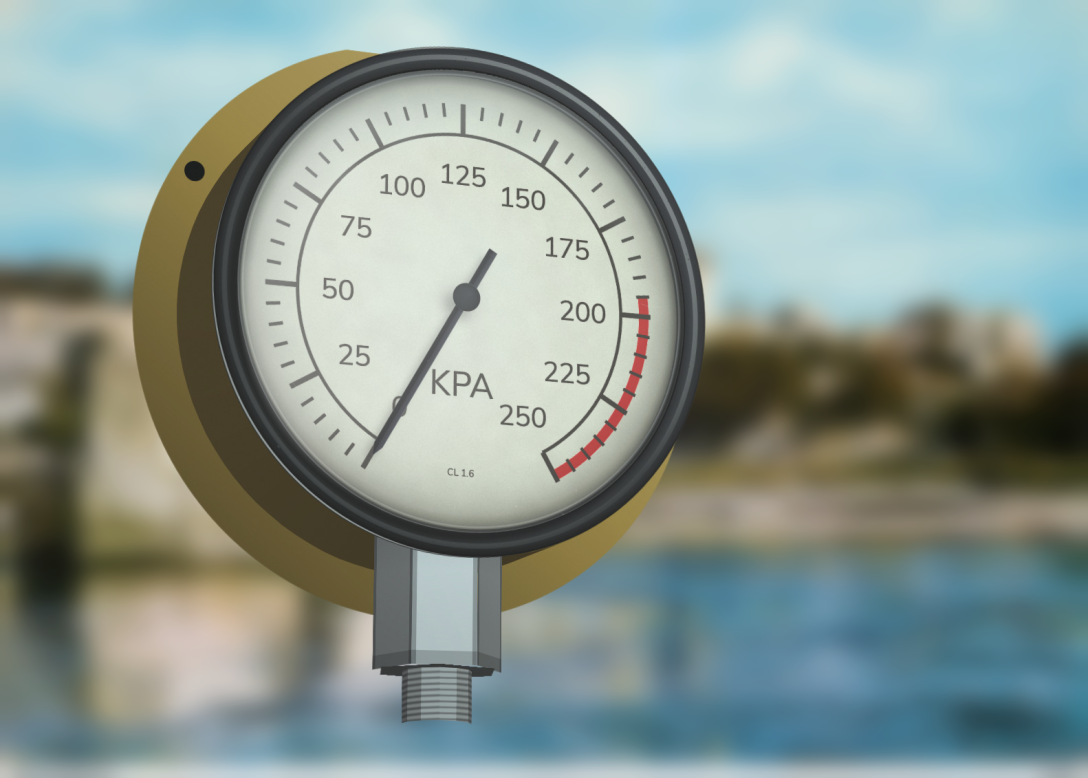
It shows 0 kPa
